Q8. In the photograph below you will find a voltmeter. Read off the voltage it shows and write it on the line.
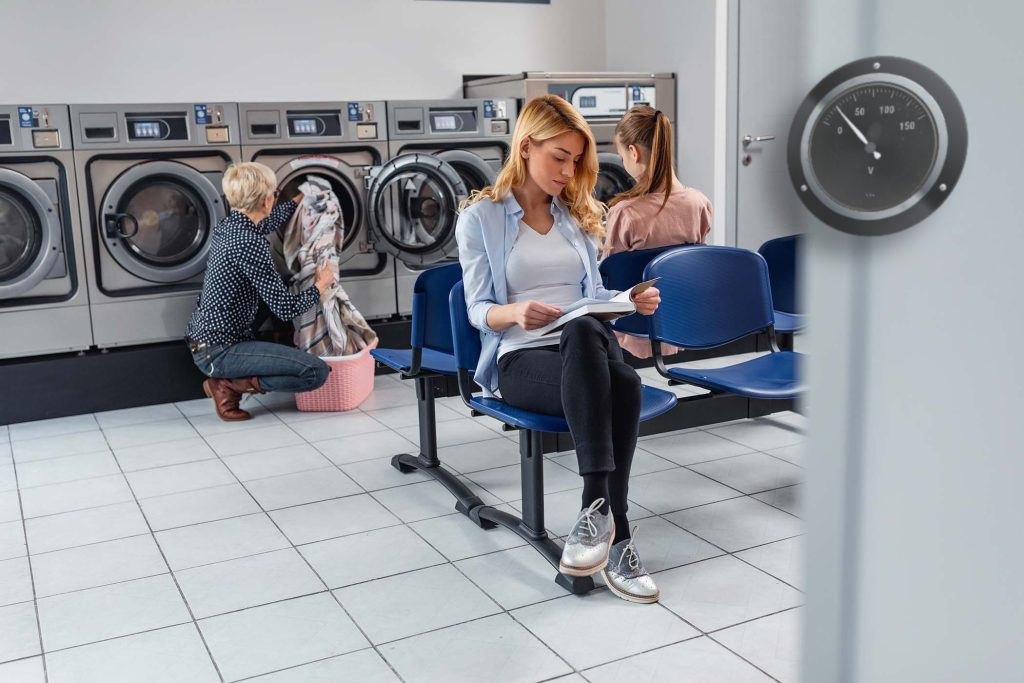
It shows 25 V
